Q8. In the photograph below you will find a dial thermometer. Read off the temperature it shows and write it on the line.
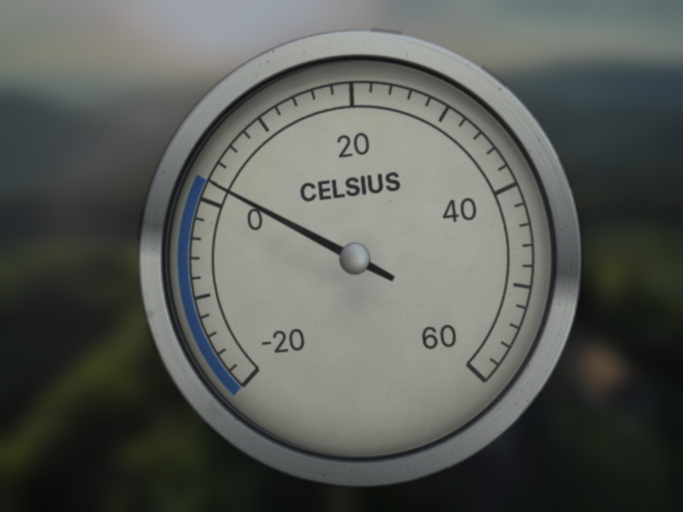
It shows 2 °C
